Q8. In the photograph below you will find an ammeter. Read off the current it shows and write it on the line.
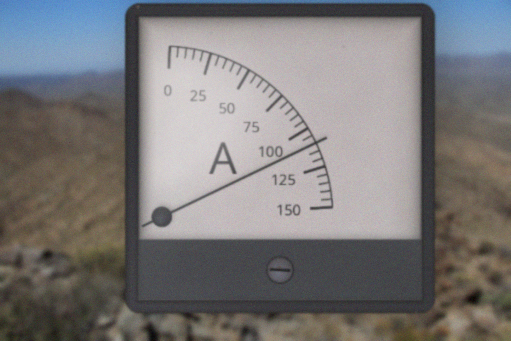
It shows 110 A
